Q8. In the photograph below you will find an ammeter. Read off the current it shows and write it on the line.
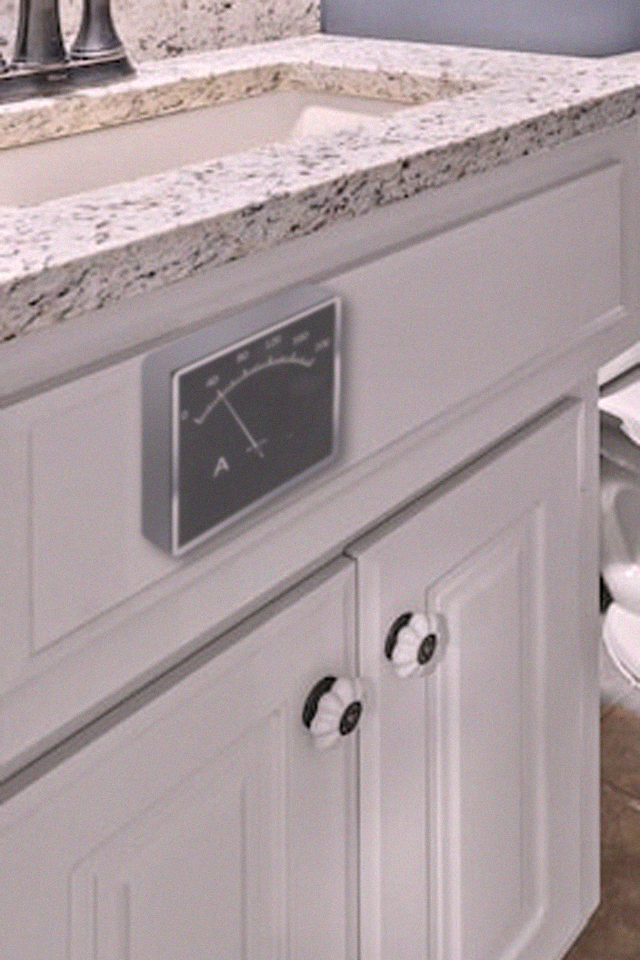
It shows 40 A
